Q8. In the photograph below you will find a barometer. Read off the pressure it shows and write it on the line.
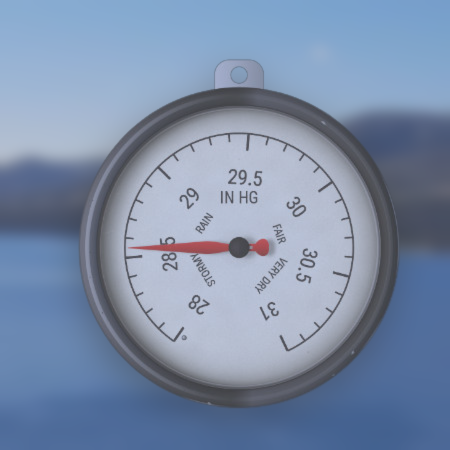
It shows 28.55 inHg
